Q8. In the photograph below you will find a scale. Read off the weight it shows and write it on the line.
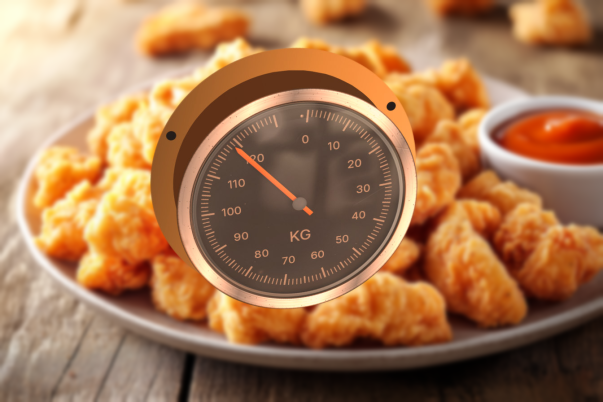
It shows 119 kg
